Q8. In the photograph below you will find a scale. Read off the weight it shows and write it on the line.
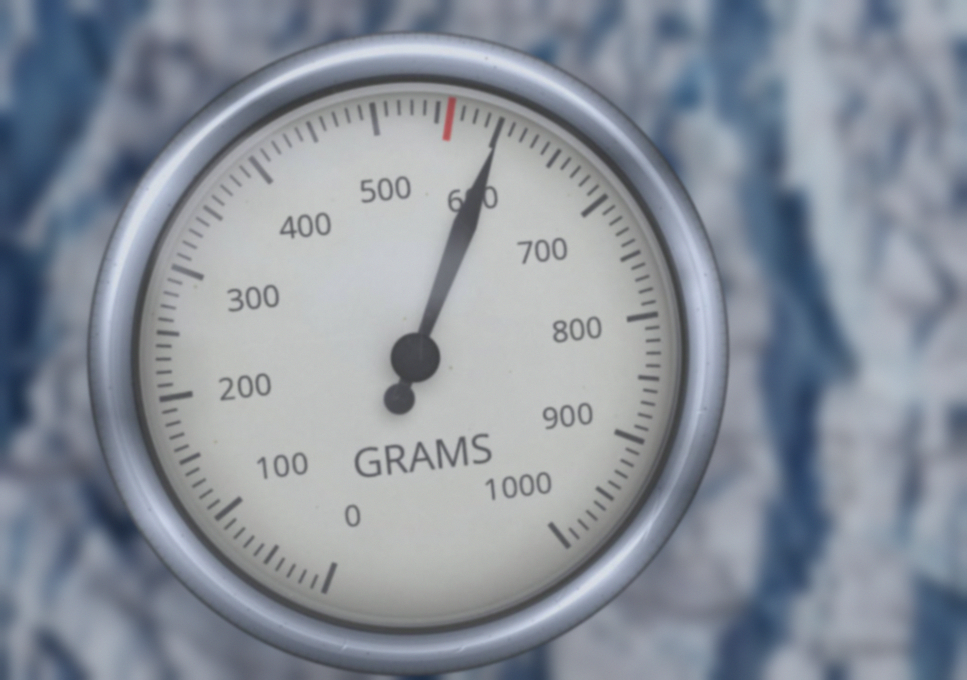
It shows 600 g
